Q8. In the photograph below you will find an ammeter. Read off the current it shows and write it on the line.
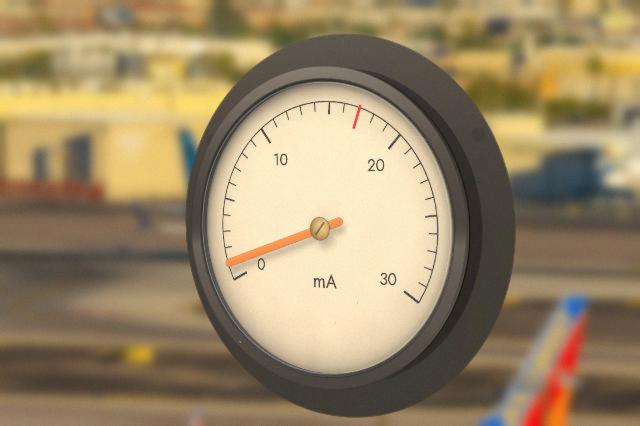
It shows 1 mA
